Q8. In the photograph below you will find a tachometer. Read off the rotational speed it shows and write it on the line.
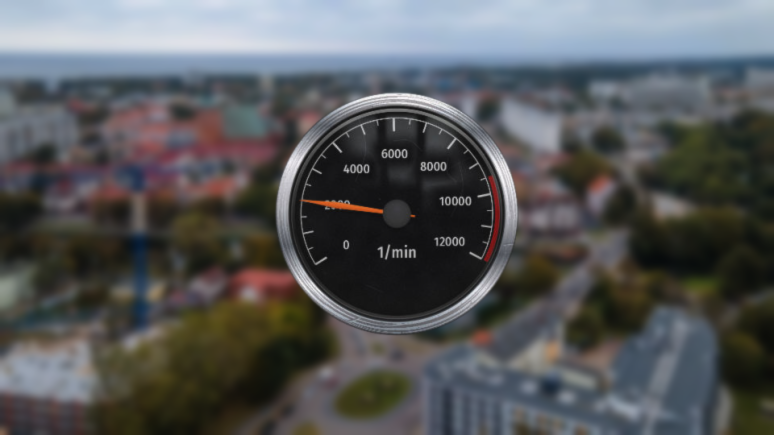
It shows 2000 rpm
